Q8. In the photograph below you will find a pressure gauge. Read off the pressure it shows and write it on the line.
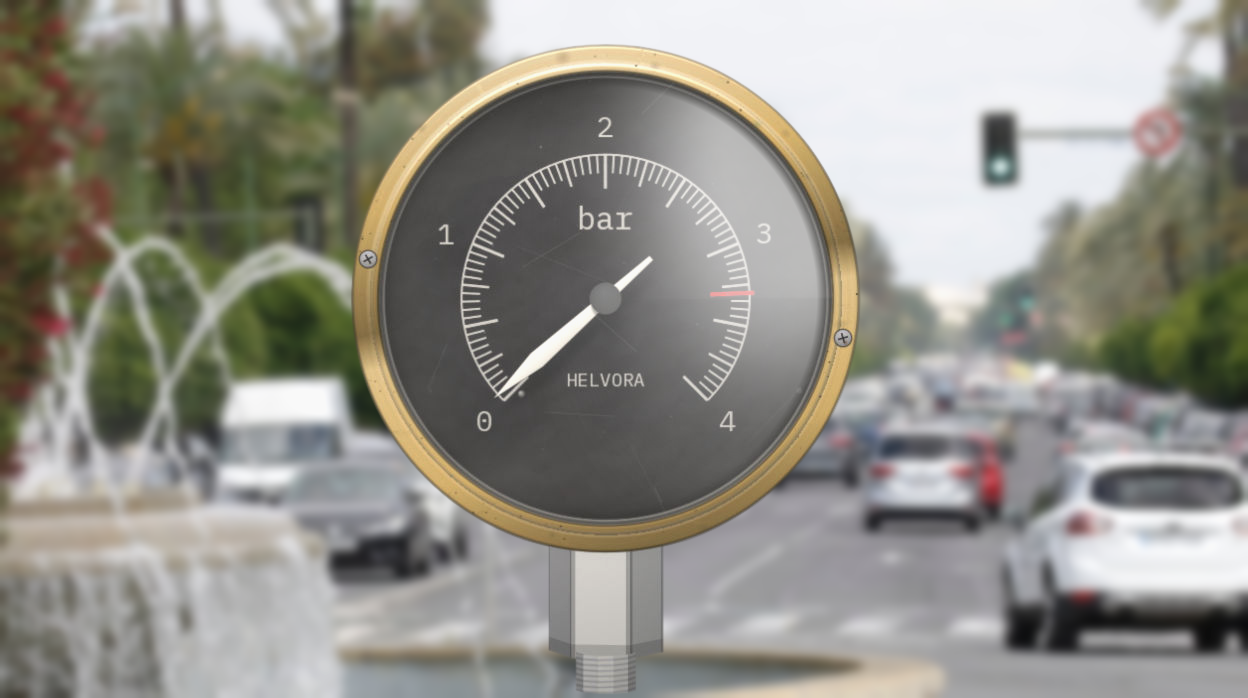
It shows 0.05 bar
